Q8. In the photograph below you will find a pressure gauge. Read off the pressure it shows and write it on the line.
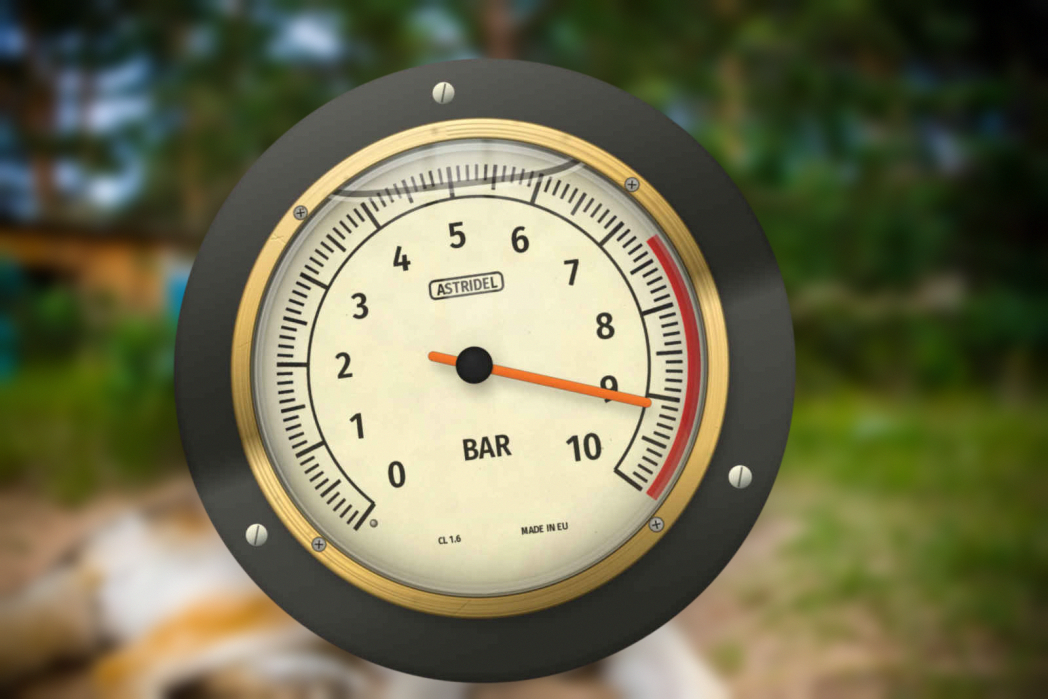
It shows 9.1 bar
